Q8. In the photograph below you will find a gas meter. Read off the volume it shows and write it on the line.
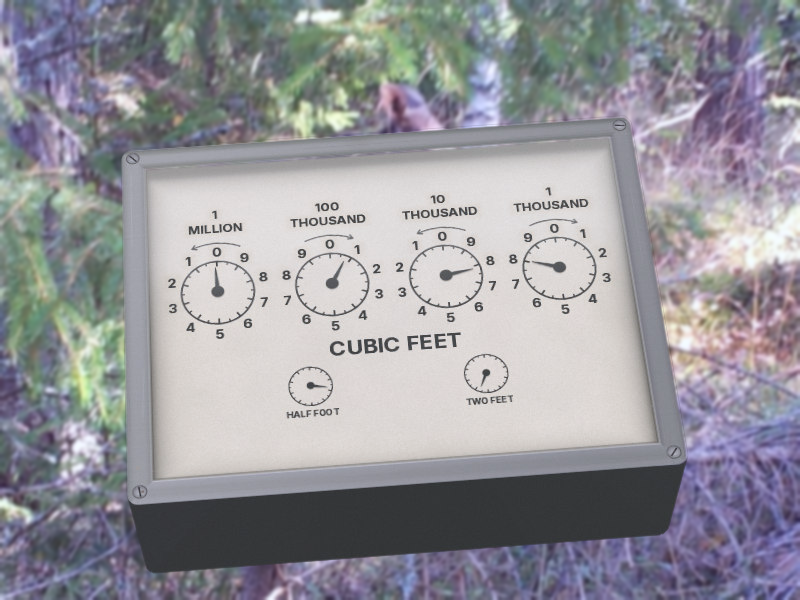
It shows 7800 ft³
